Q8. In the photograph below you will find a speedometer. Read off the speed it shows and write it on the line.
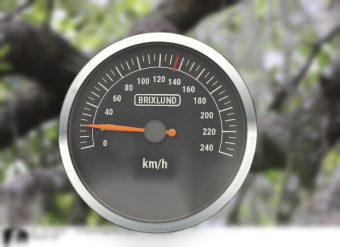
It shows 20 km/h
